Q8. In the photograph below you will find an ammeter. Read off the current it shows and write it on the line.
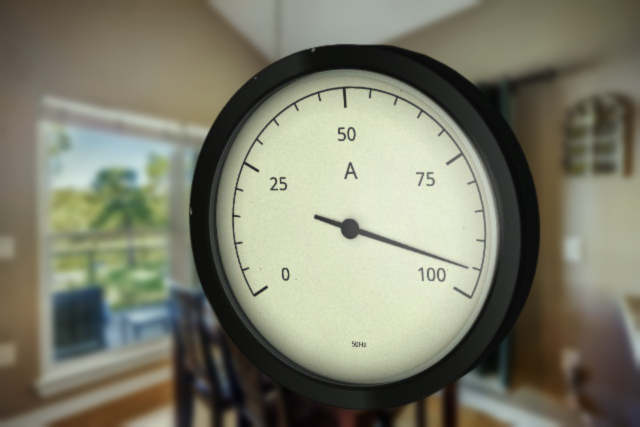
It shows 95 A
